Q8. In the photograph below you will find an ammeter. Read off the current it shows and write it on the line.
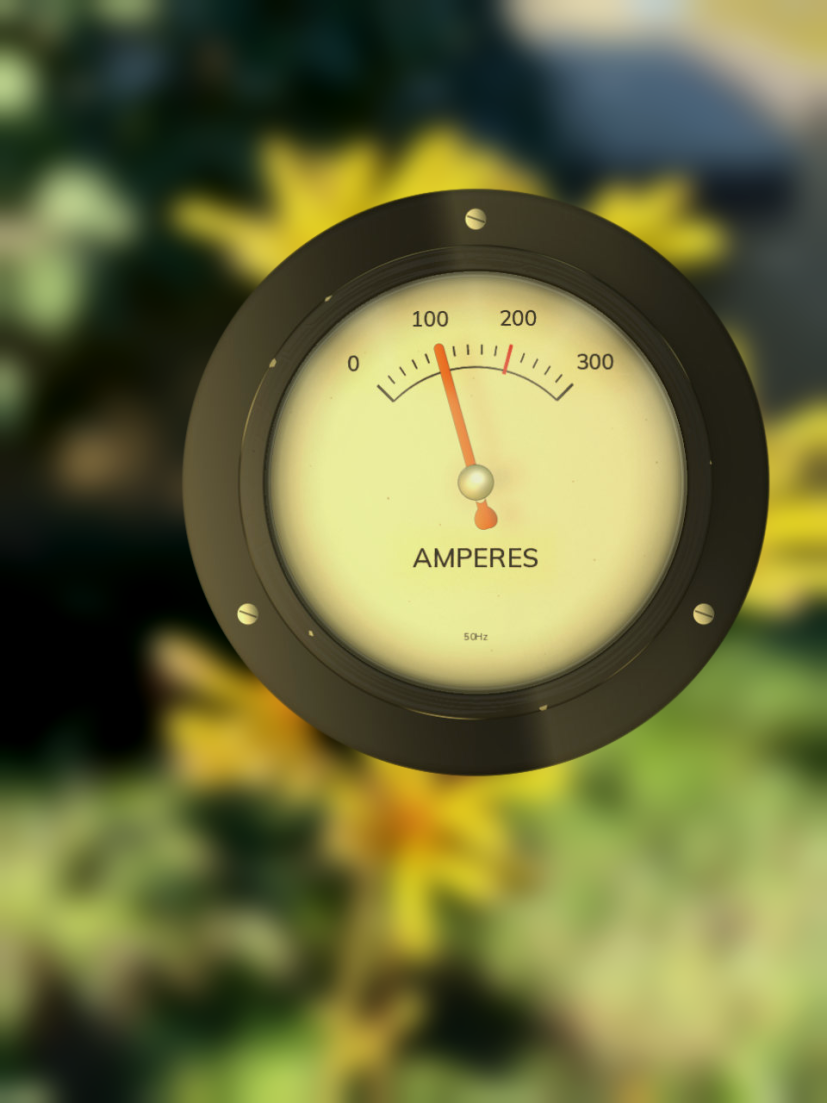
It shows 100 A
